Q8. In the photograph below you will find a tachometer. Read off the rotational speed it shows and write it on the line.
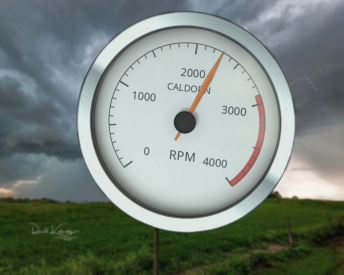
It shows 2300 rpm
